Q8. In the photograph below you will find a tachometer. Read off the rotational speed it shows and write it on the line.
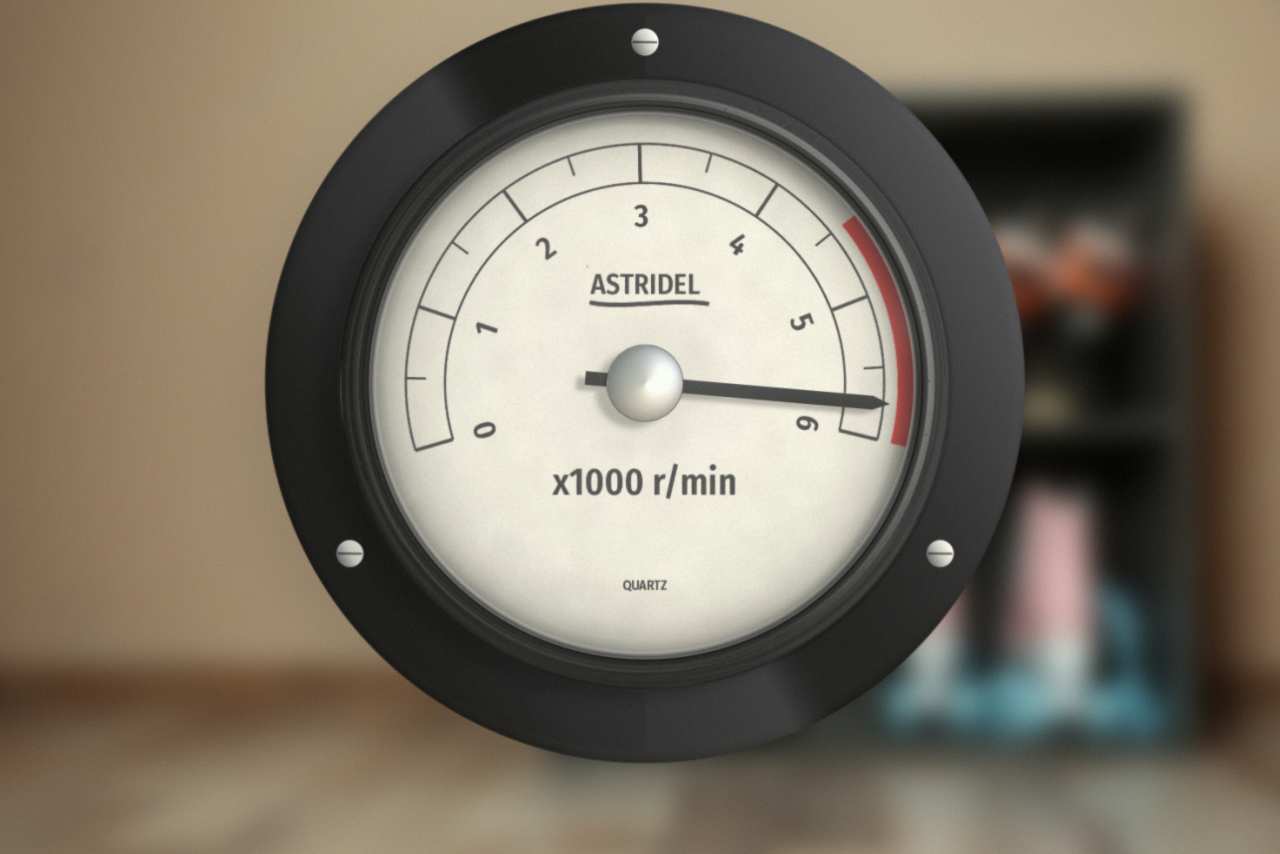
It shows 5750 rpm
